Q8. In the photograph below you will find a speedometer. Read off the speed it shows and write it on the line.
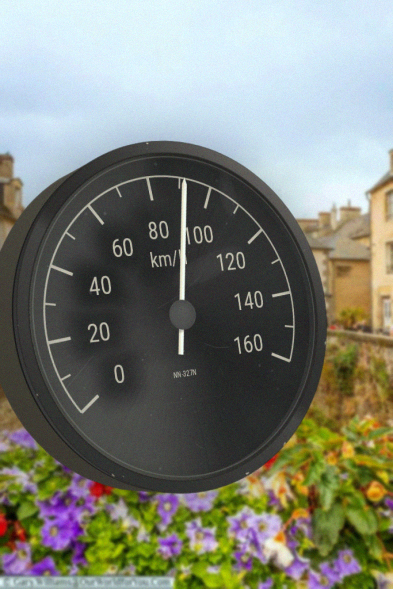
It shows 90 km/h
